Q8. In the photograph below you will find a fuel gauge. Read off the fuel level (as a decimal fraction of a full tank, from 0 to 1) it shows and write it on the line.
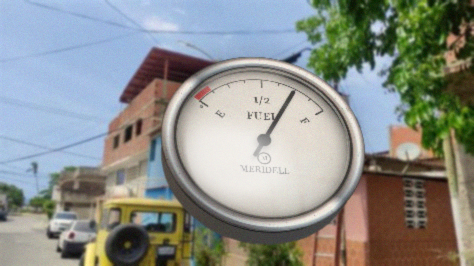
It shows 0.75
